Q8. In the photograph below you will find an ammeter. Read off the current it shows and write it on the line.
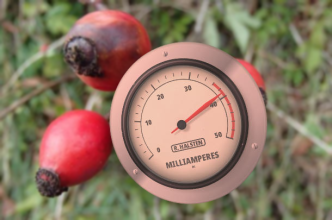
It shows 39 mA
